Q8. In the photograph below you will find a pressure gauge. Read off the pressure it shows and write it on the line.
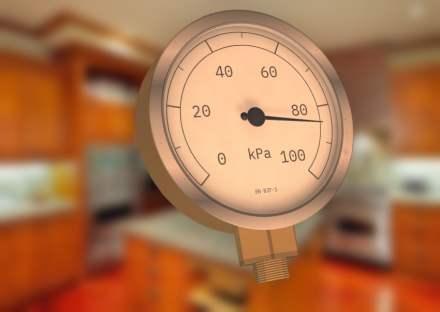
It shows 85 kPa
